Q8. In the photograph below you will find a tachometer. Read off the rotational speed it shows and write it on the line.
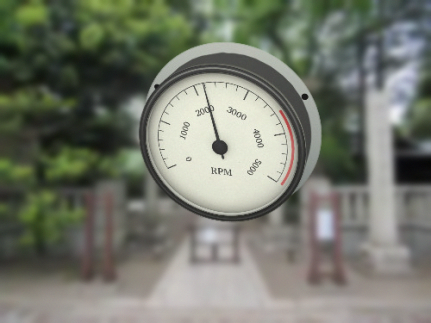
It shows 2200 rpm
